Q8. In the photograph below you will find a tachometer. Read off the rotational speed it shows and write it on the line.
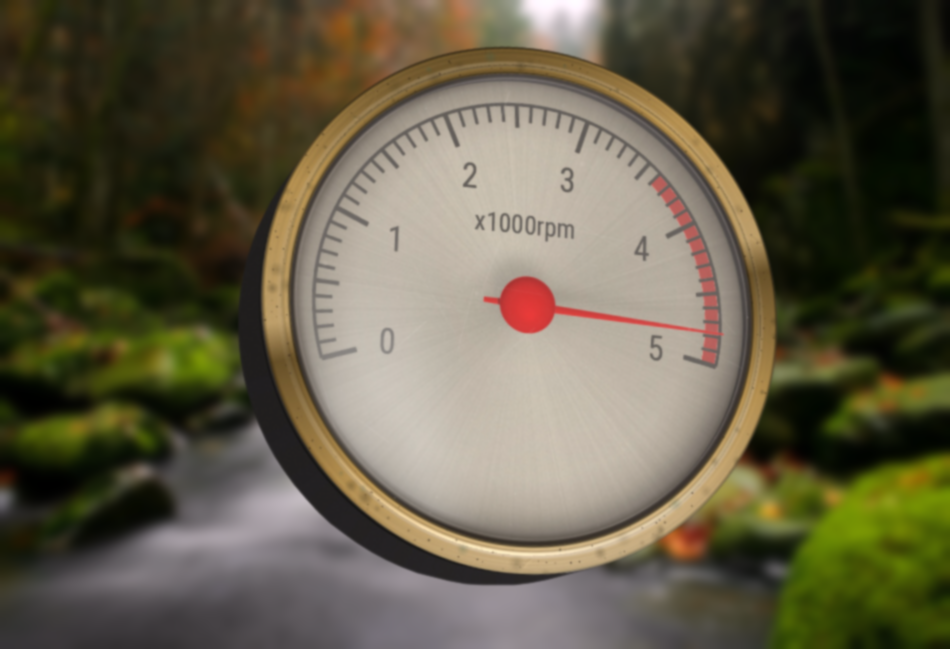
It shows 4800 rpm
